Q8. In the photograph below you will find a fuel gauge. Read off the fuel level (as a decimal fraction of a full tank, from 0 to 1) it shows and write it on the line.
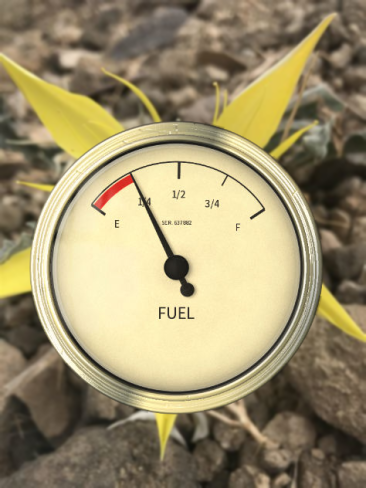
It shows 0.25
